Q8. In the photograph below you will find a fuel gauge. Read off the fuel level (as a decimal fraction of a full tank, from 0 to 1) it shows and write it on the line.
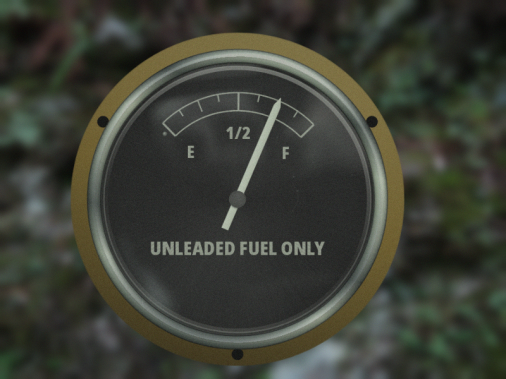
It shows 0.75
